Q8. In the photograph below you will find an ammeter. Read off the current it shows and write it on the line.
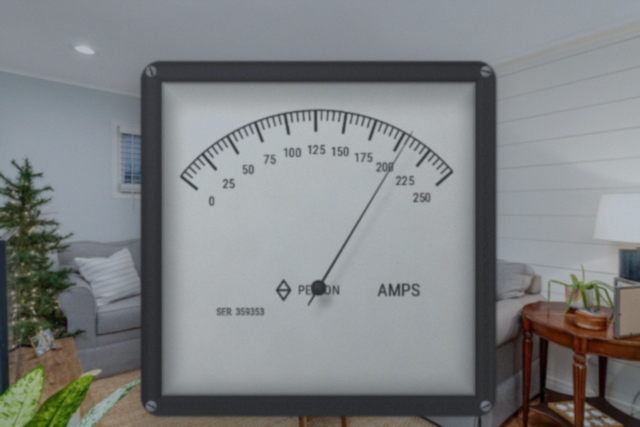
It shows 205 A
